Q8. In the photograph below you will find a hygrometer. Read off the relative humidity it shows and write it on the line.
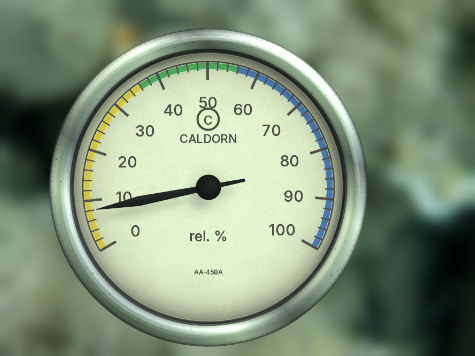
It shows 8 %
